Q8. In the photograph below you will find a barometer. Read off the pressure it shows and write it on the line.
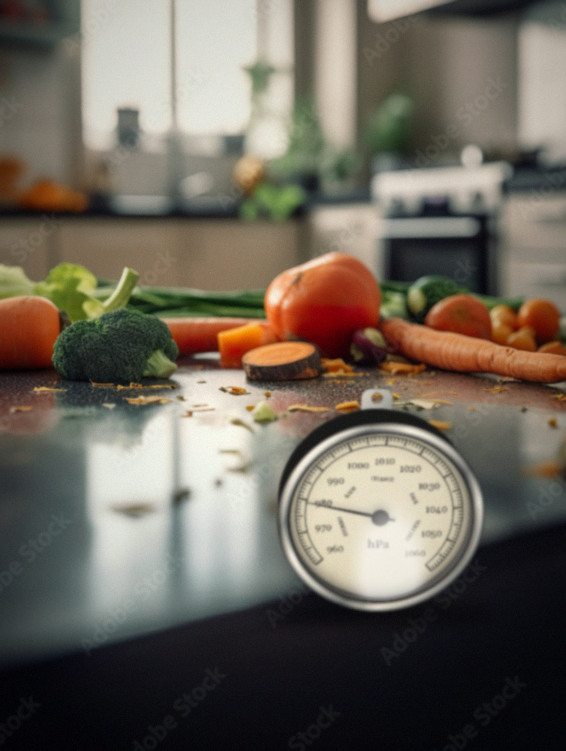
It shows 980 hPa
